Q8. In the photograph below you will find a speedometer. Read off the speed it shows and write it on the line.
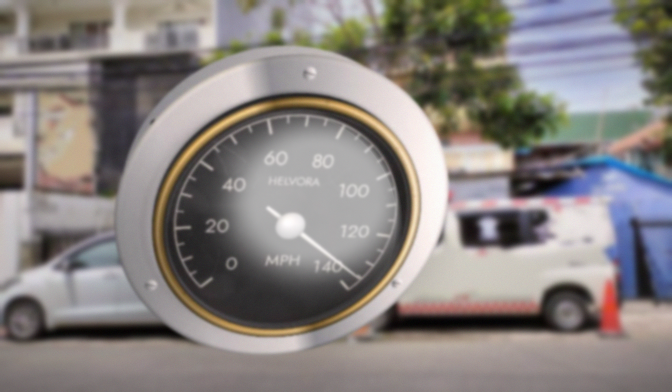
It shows 135 mph
